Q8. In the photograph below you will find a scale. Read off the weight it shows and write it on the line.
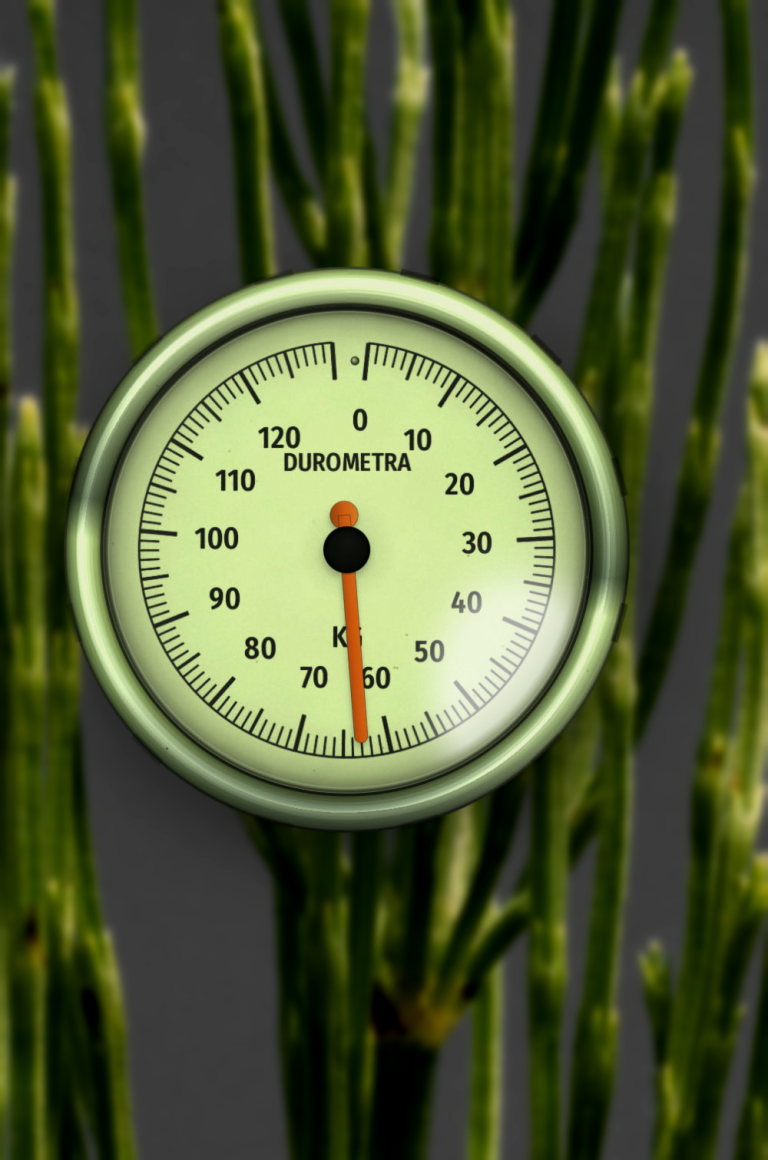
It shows 63 kg
